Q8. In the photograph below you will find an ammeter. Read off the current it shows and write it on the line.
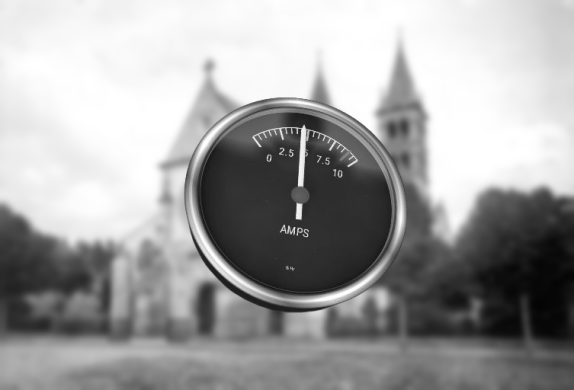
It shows 4.5 A
